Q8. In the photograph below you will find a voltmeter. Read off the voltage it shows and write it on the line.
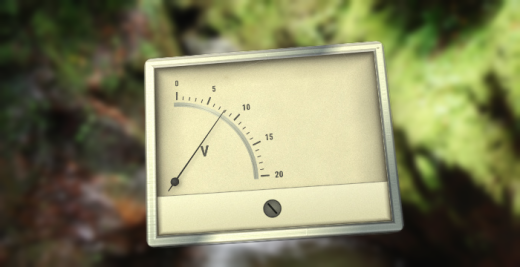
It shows 8 V
